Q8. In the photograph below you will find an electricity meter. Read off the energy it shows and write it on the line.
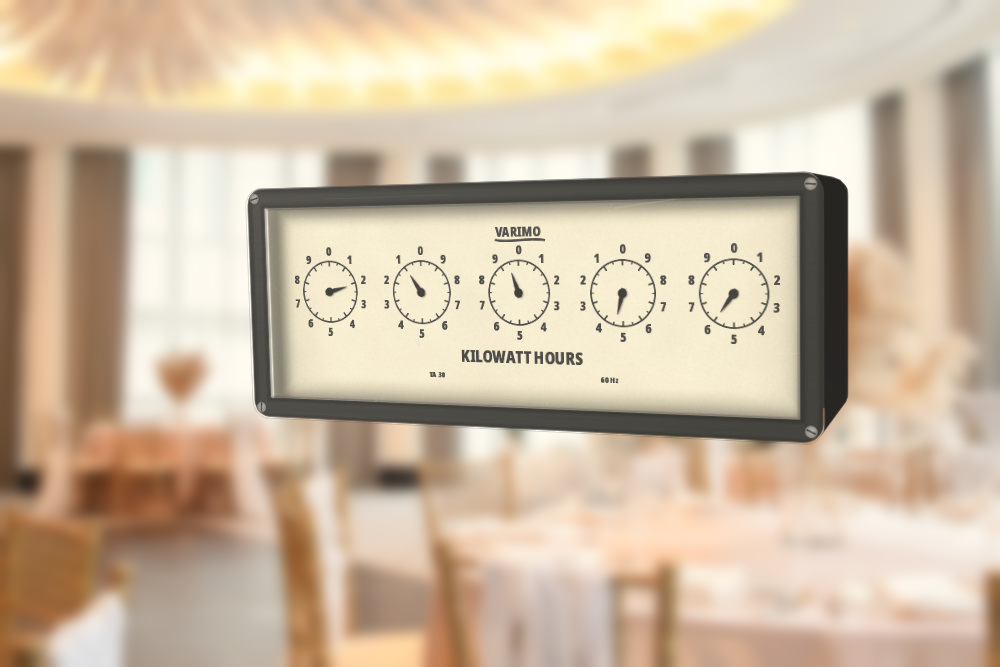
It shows 20946 kWh
